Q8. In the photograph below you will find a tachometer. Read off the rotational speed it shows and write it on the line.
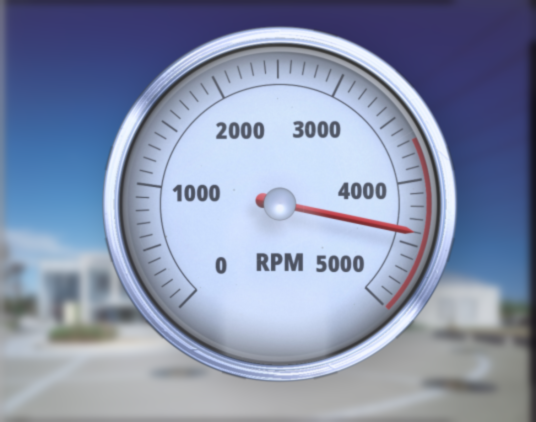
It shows 4400 rpm
